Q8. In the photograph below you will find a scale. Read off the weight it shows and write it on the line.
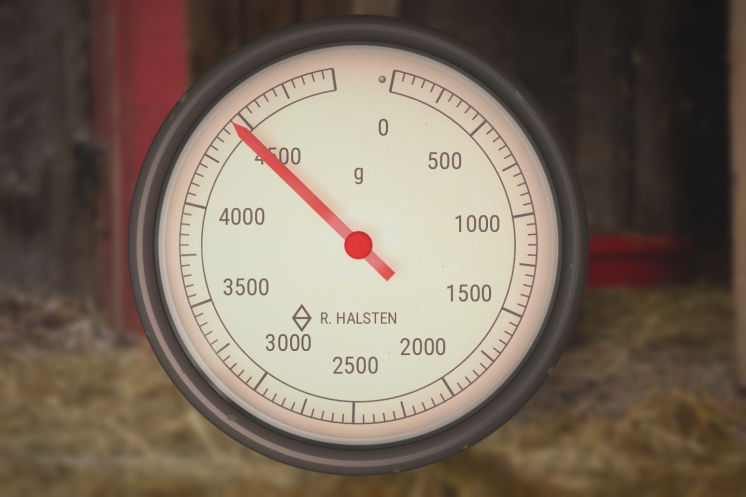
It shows 4450 g
